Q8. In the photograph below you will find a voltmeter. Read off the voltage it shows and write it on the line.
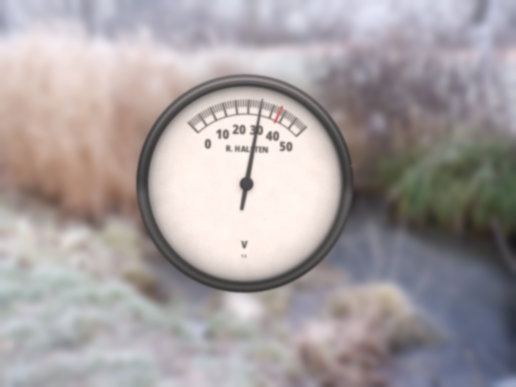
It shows 30 V
